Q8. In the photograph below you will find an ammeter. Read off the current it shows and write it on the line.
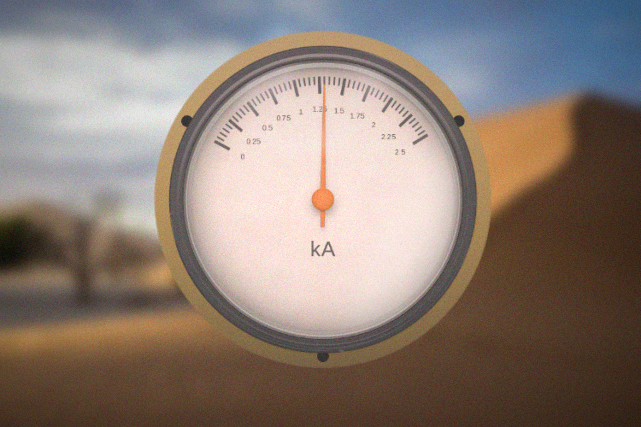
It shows 1.3 kA
